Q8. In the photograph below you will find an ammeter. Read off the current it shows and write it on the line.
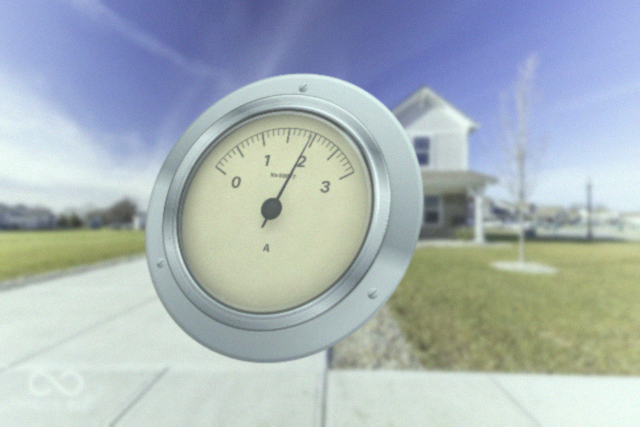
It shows 2 A
